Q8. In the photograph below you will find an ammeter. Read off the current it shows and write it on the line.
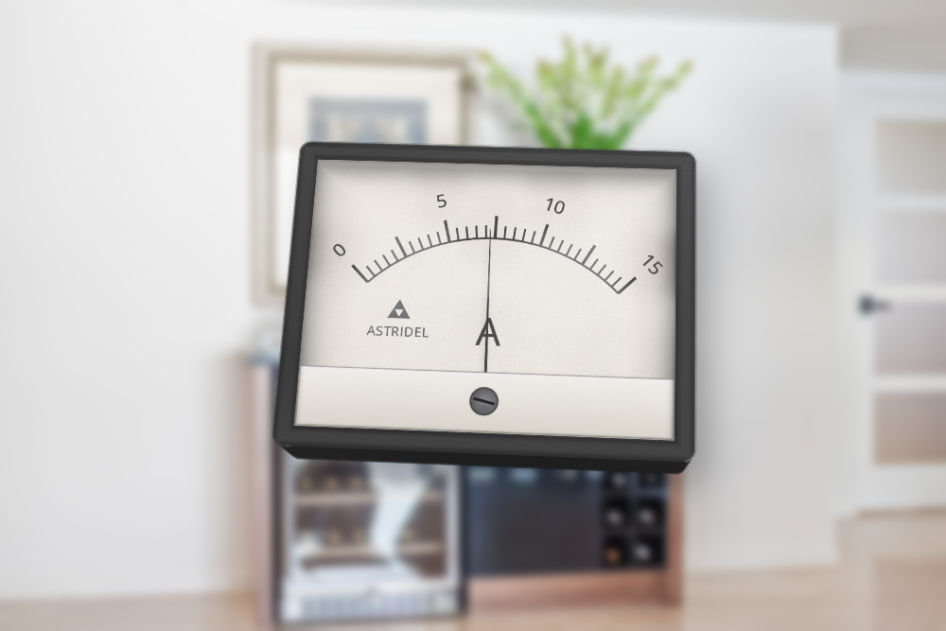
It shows 7.25 A
